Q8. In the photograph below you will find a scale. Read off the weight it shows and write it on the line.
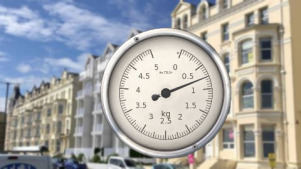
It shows 0.75 kg
